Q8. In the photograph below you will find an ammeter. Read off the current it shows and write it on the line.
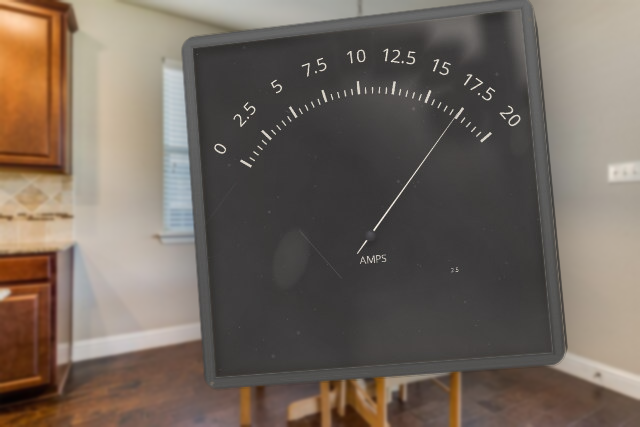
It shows 17.5 A
